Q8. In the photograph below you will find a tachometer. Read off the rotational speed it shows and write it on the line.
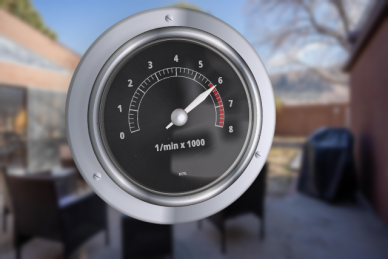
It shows 6000 rpm
